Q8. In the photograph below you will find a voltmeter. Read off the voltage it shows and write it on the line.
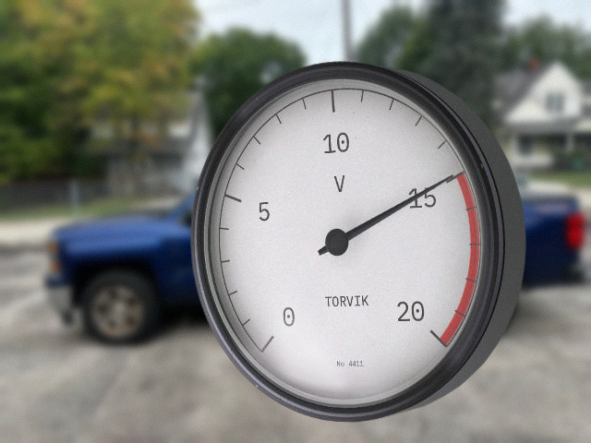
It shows 15 V
